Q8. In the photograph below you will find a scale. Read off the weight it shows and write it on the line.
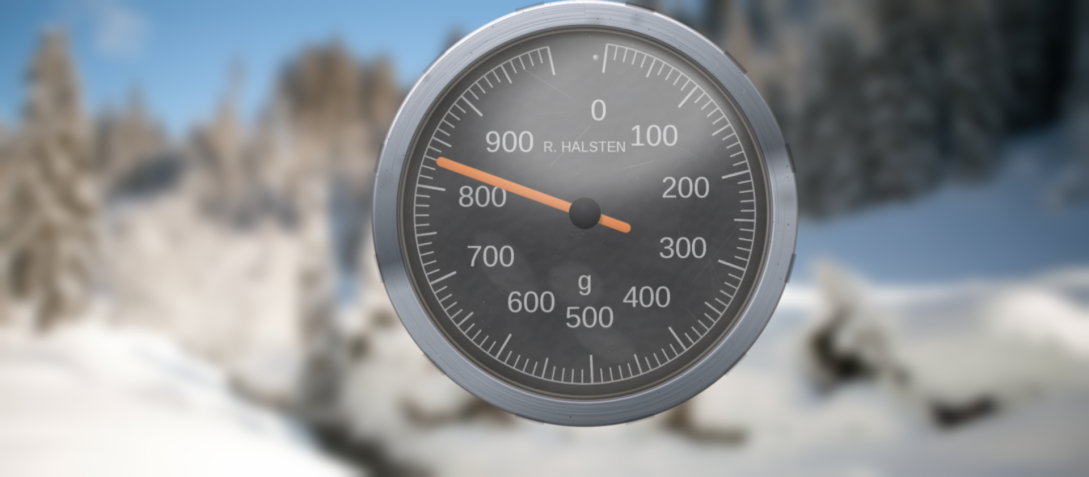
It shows 830 g
